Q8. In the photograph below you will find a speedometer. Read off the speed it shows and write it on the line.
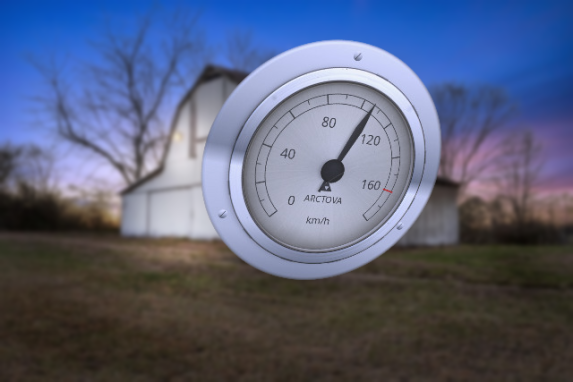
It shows 105 km/h
